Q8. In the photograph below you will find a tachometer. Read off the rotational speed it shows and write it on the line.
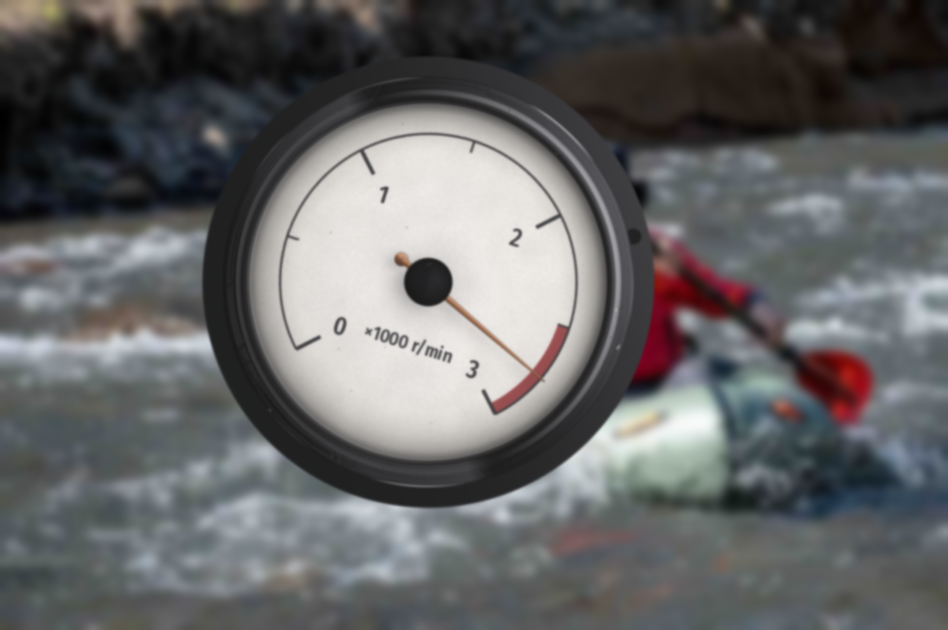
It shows 2750 rpm
